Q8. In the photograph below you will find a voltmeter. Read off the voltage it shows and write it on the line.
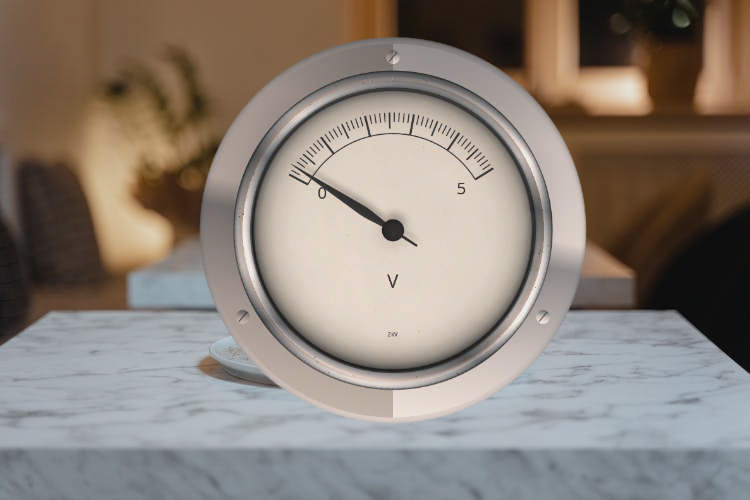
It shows 0.2 V
